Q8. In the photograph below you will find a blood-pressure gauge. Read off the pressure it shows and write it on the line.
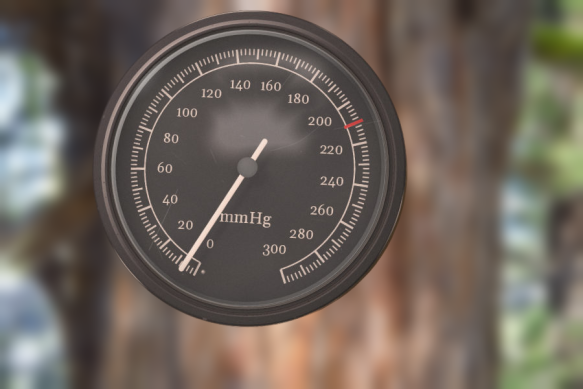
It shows 6 mmHg
